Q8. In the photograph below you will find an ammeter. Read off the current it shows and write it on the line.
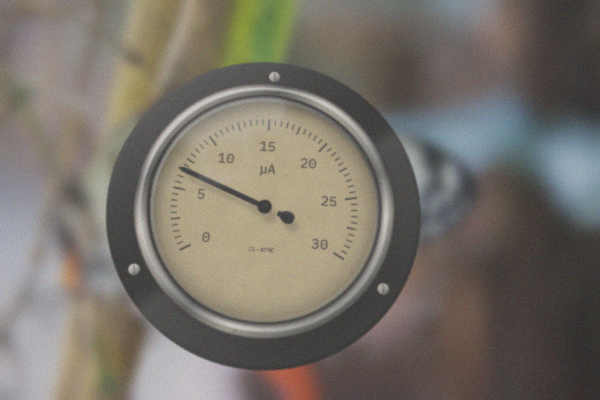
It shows 6.5 µA
